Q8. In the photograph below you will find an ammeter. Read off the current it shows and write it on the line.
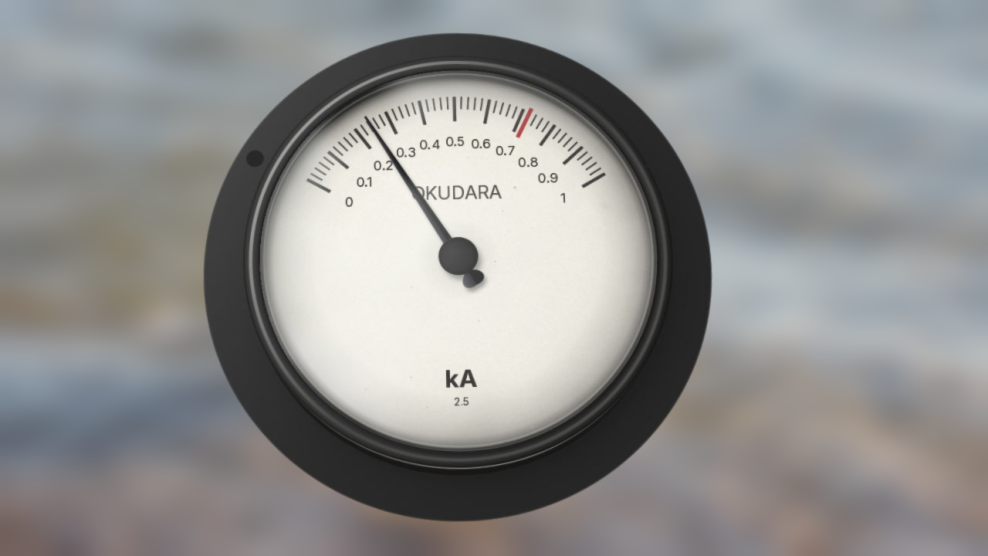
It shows 0.24 kA
